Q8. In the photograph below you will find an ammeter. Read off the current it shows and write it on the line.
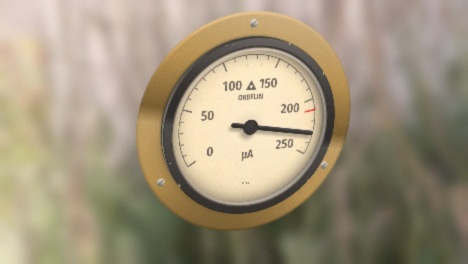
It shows 230 µA
